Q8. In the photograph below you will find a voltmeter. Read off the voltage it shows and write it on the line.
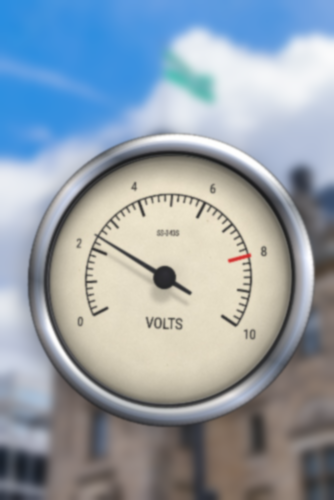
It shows 2.4 V
